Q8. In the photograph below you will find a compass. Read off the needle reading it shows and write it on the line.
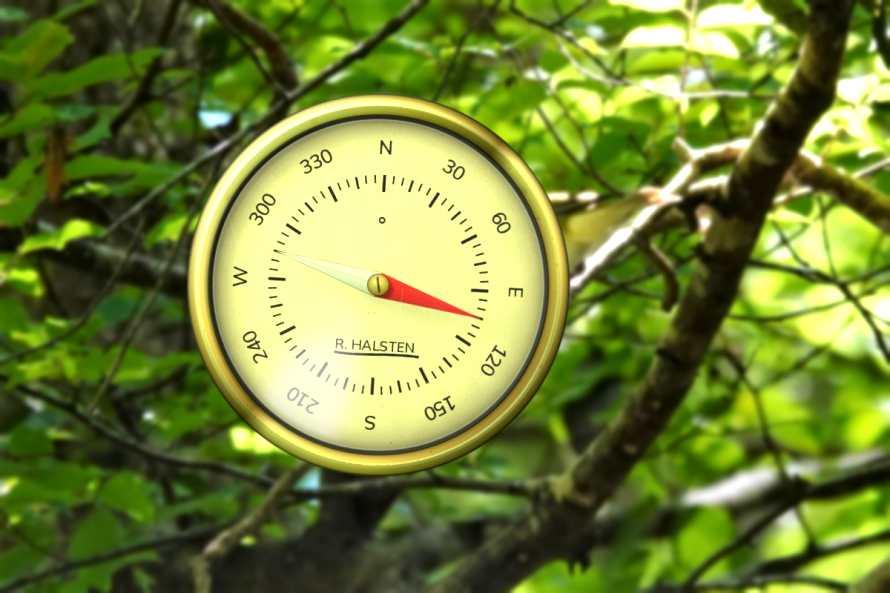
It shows 105 °
